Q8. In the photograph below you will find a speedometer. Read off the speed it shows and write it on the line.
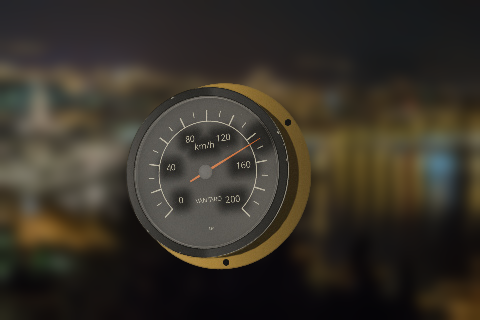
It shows 145 km/h
